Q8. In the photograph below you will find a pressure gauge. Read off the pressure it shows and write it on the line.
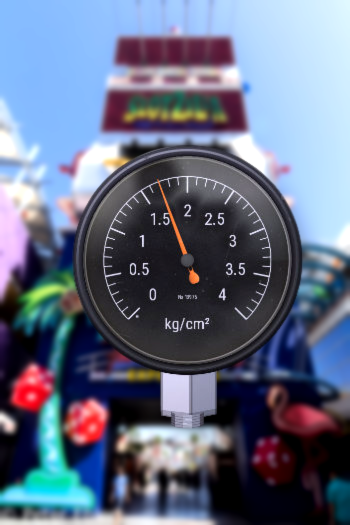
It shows 1.7 kg/cm²
